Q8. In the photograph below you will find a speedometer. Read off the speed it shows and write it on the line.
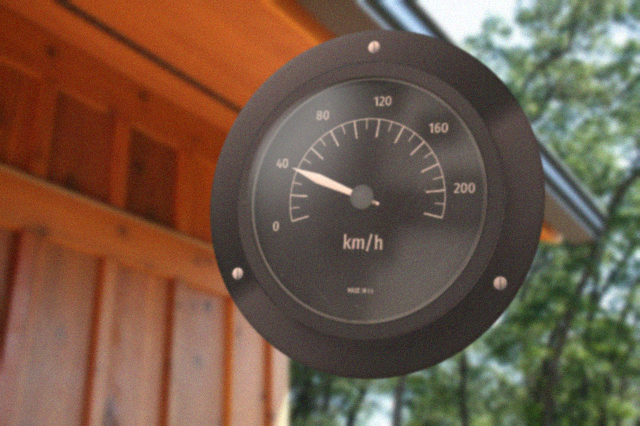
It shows 40 km/h
